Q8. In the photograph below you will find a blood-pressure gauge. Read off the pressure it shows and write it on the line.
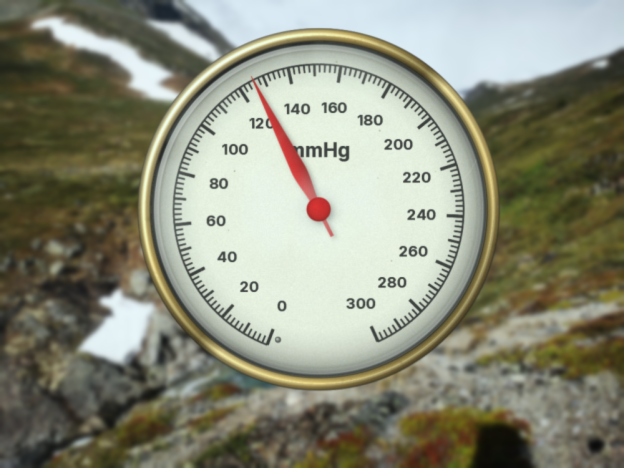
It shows 126 mmHg
